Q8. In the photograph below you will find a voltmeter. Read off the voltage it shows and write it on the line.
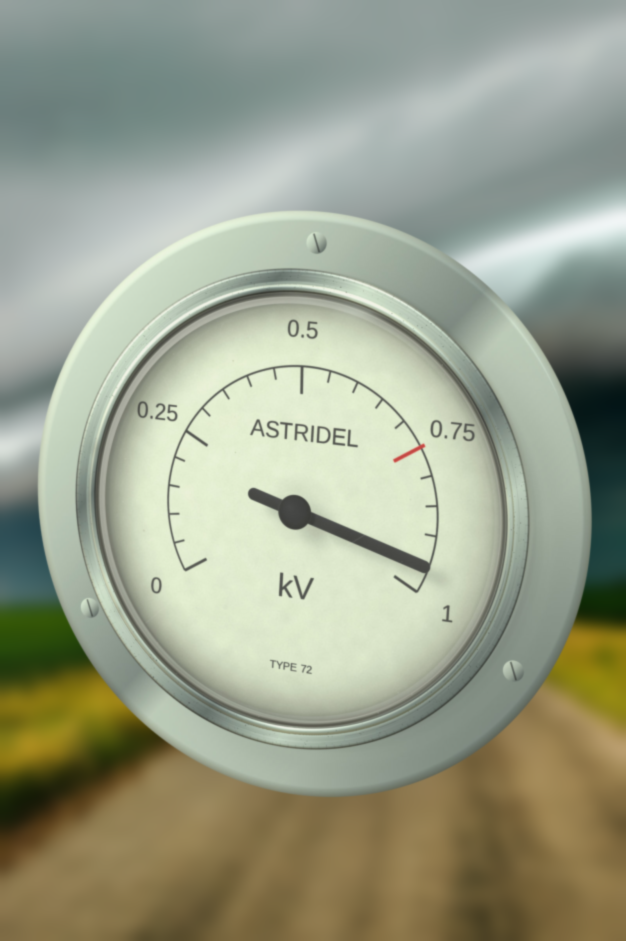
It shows 0.95 kV
